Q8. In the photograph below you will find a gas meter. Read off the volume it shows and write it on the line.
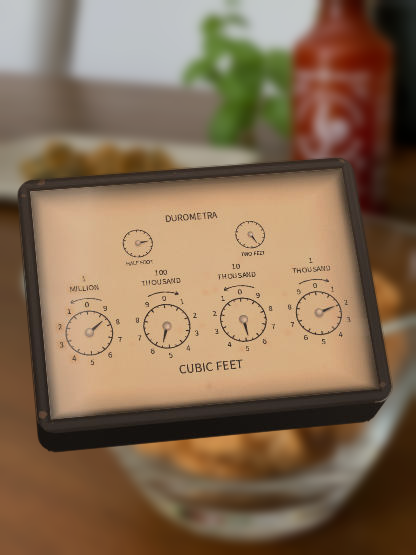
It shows 855200 ft³
